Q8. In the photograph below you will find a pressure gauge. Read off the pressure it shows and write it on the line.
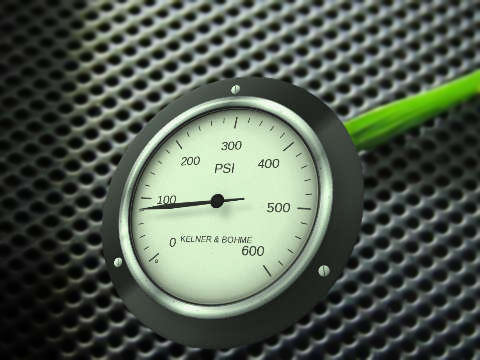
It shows 80 psi
